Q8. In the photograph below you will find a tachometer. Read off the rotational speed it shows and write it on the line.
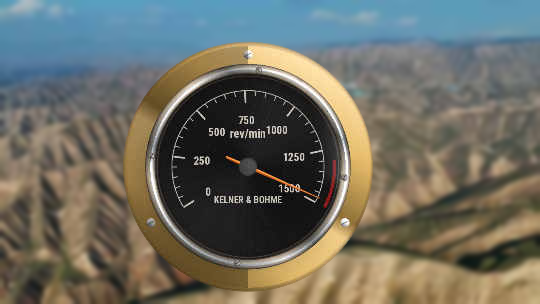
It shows 1475 rpm
